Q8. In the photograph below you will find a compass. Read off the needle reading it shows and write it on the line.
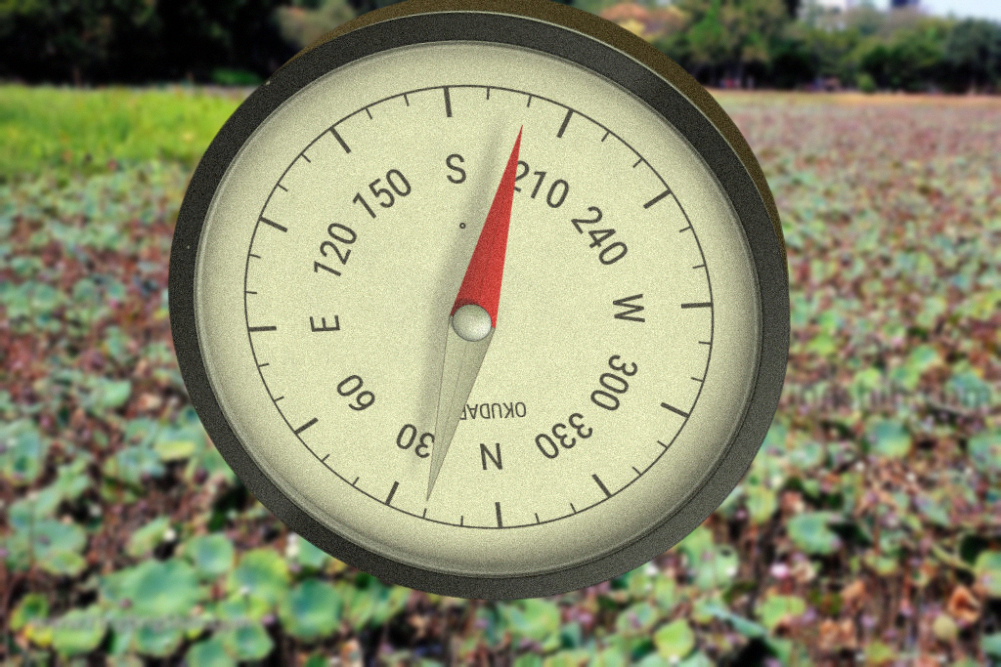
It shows 200 °
